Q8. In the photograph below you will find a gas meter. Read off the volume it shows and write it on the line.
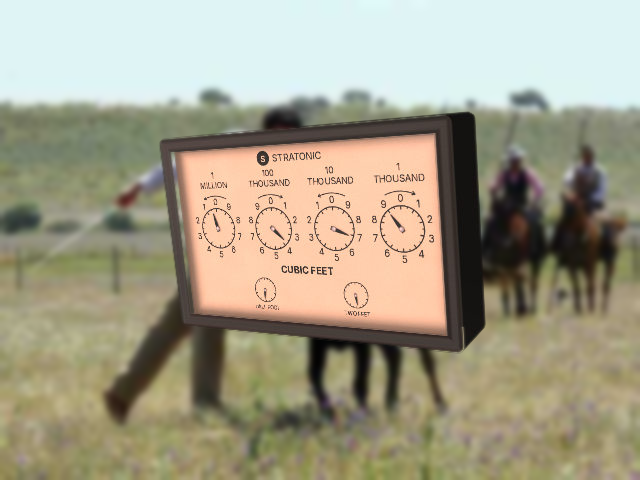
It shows 36900 ft³
